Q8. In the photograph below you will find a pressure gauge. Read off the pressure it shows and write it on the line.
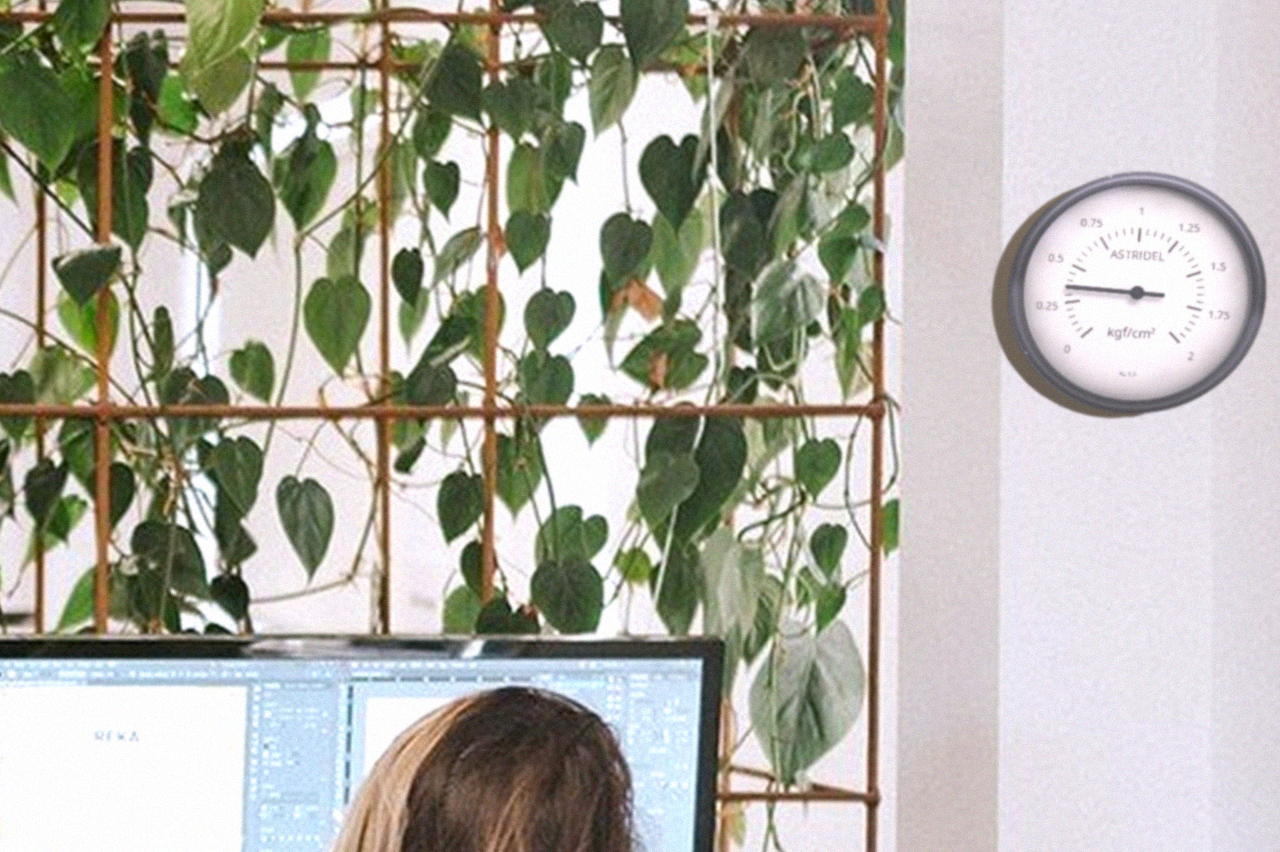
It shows 0.35 kg/cm²
